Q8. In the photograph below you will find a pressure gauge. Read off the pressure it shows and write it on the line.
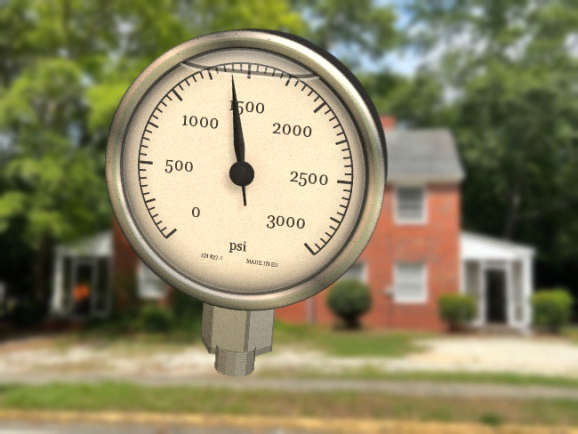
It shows 1400 psi
